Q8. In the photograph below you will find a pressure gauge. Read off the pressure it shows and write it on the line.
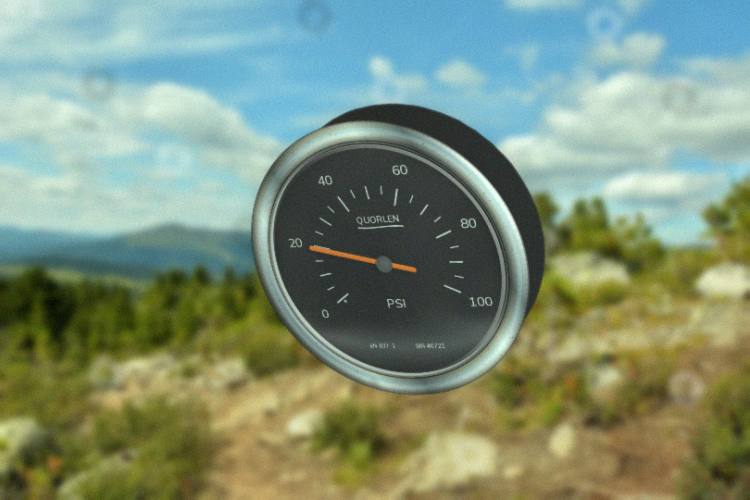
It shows 20 psi
